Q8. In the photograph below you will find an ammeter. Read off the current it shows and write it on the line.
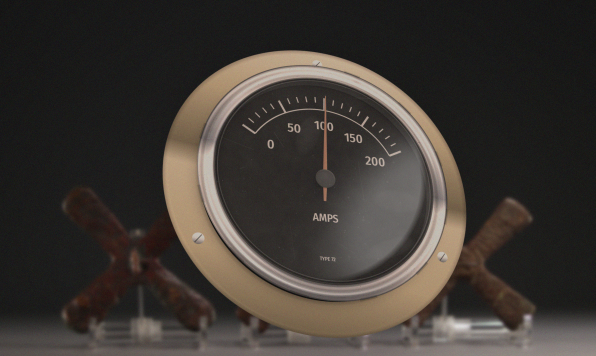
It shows 100 A
